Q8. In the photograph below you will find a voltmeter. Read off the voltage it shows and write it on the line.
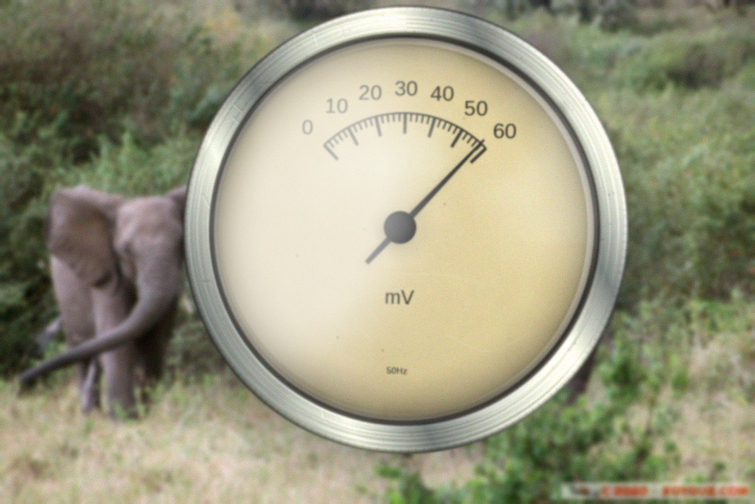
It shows 58 mV
